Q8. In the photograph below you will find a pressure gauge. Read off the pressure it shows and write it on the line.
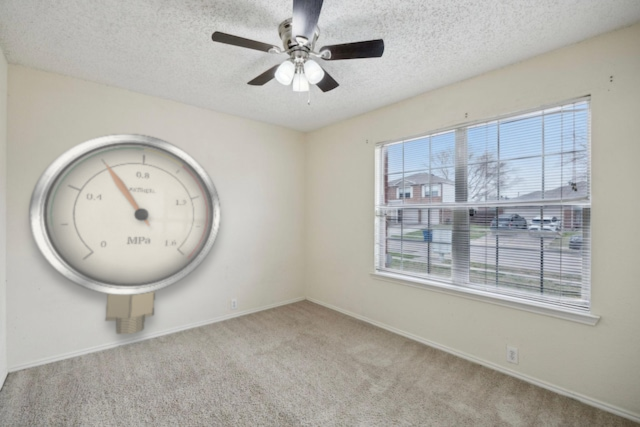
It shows 0.6 MPa
